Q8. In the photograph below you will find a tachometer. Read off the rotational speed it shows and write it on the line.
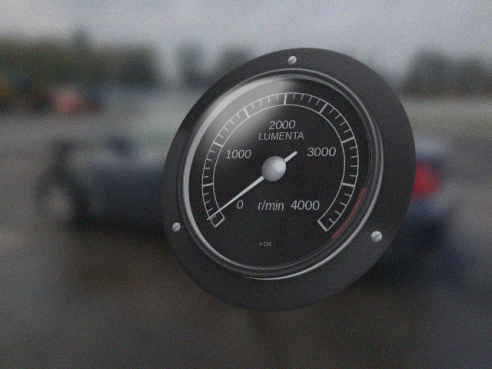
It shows 100 rpm
